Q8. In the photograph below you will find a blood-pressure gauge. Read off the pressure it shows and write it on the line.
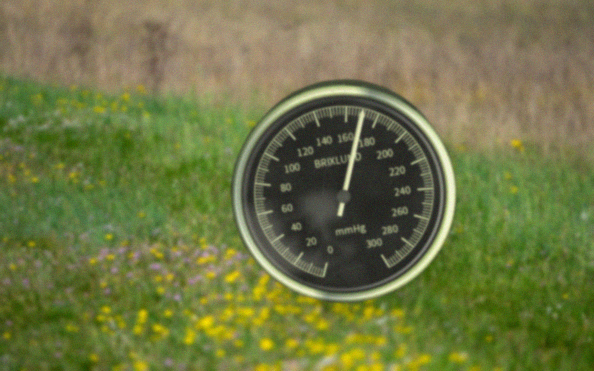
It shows 170 mmHg
